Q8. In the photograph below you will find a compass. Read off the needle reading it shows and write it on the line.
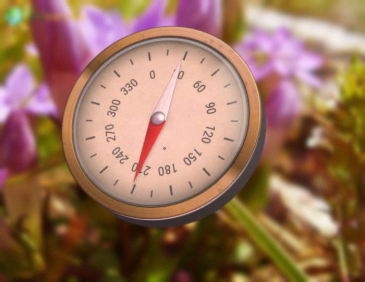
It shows 210 °
